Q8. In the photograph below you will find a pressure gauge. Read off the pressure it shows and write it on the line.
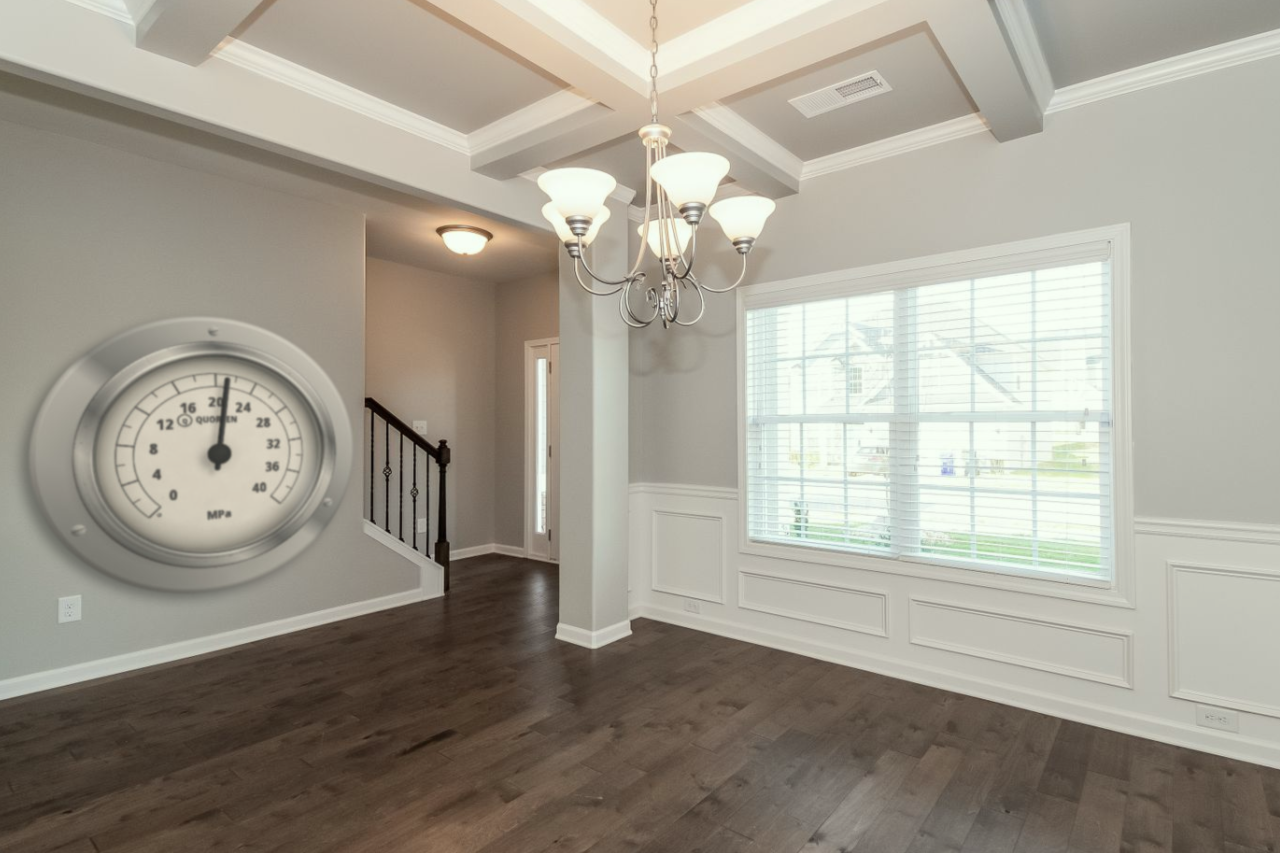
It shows 21 MPa
